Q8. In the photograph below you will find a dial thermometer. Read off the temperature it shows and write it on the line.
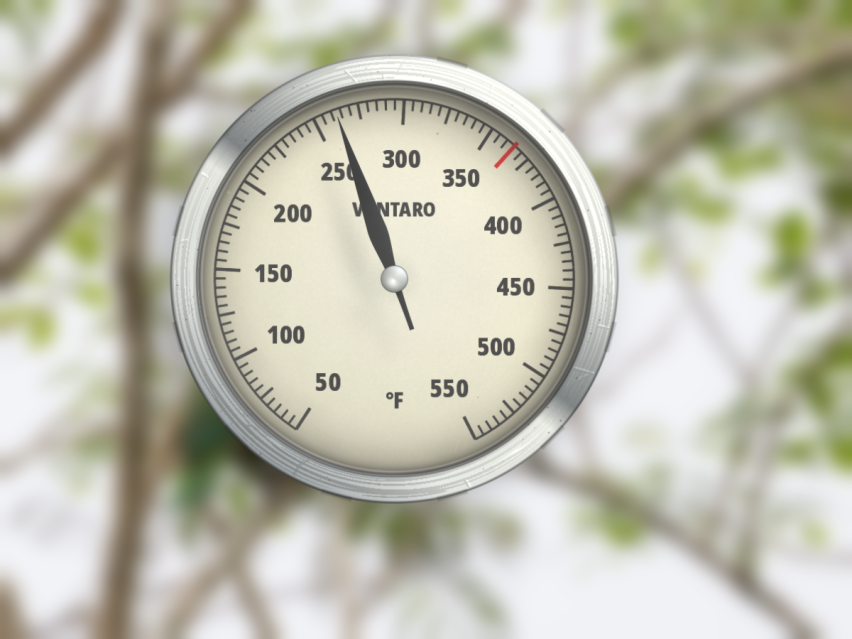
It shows 262.5 °F
